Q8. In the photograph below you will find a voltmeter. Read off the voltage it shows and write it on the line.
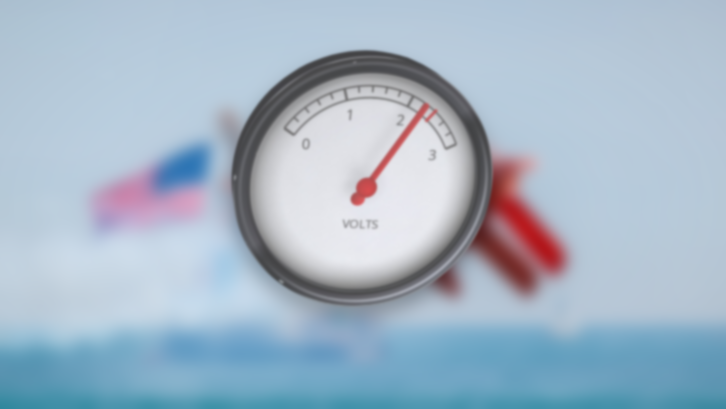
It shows 2.2 V
